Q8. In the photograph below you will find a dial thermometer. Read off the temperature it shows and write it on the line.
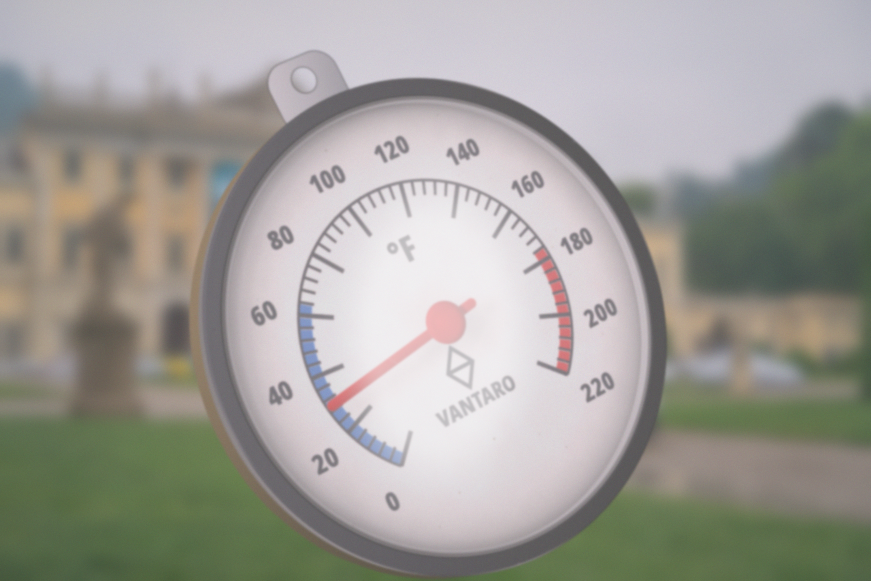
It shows 30 °F
